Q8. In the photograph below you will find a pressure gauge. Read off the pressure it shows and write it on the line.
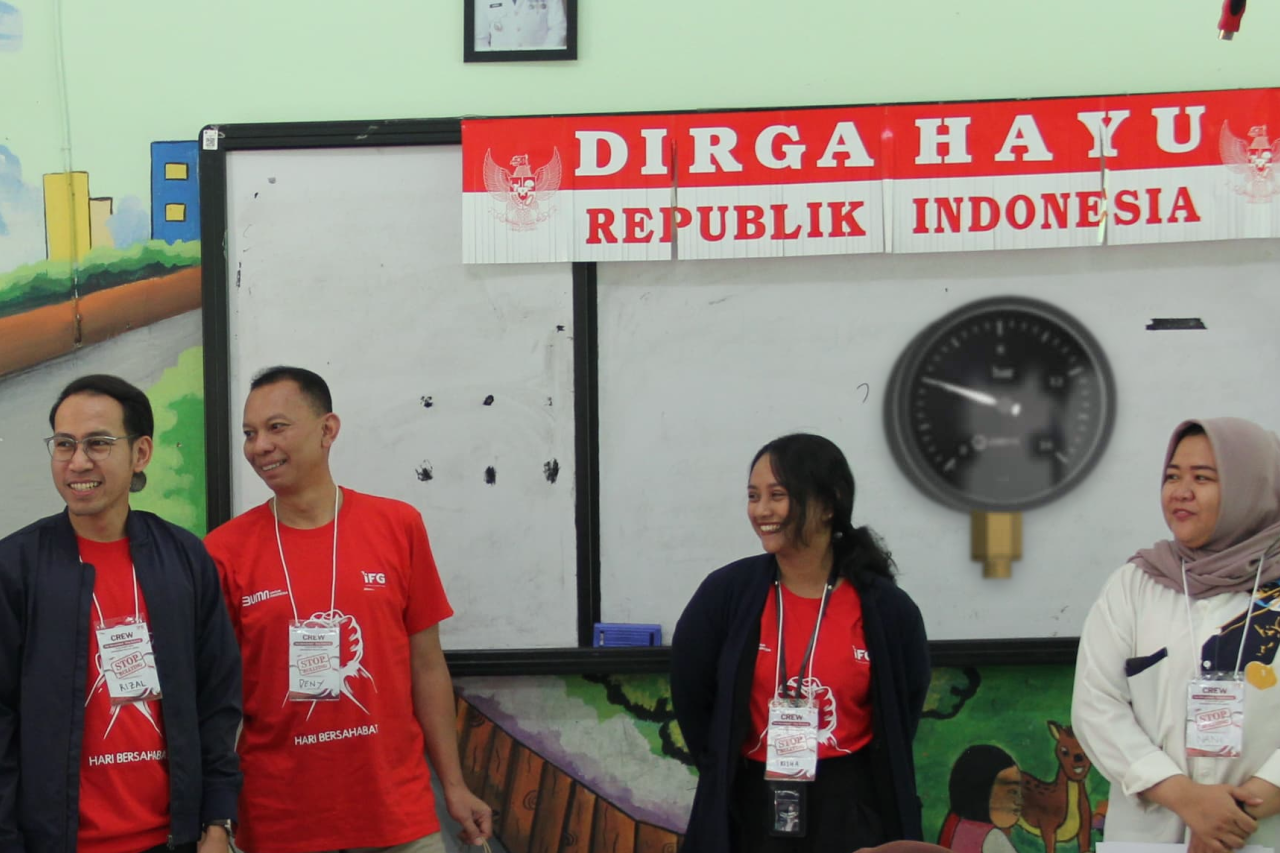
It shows 4 bar
